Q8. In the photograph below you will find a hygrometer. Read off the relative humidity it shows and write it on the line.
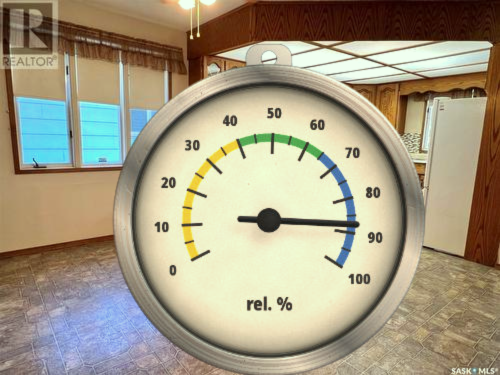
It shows 87.5 %
